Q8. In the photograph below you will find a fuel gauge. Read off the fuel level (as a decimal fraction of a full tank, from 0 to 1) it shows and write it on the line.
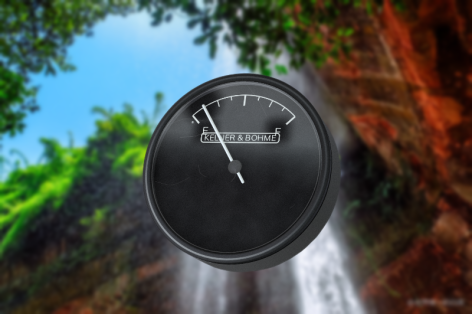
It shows 0.125
